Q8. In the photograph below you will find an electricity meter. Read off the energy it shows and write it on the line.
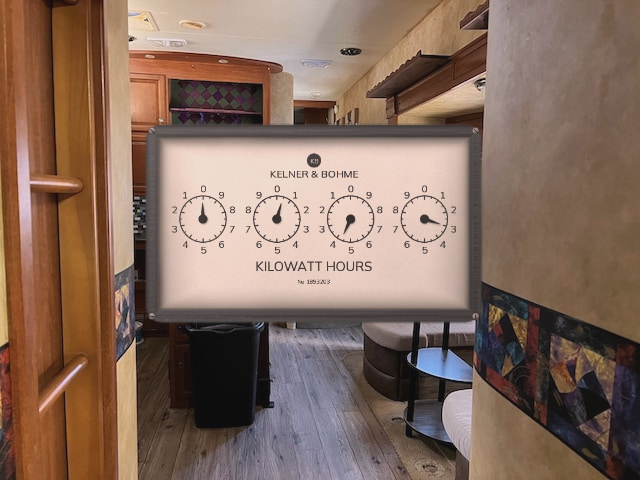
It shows 43 kWh
